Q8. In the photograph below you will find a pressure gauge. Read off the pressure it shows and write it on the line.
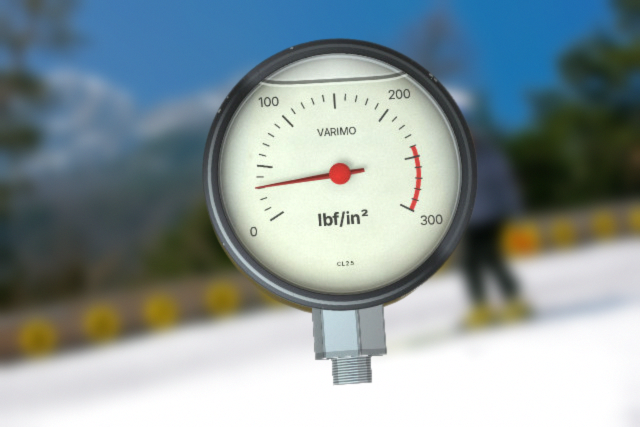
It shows 30 psi
